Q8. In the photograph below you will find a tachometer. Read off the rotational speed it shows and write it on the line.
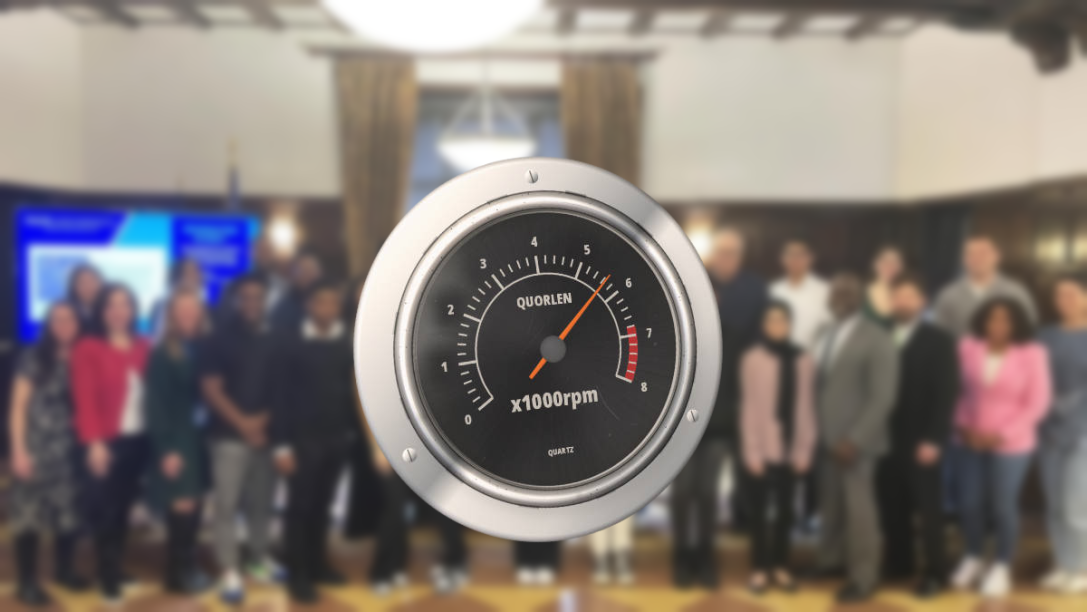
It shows 5600 rpm
